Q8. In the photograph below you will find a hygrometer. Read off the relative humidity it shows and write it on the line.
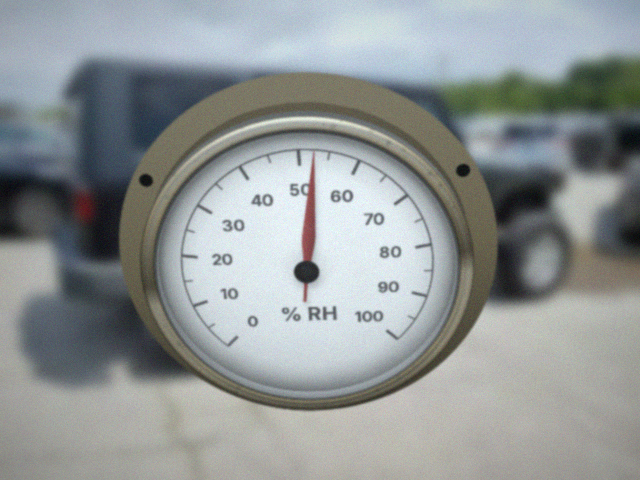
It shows 52.5 %
